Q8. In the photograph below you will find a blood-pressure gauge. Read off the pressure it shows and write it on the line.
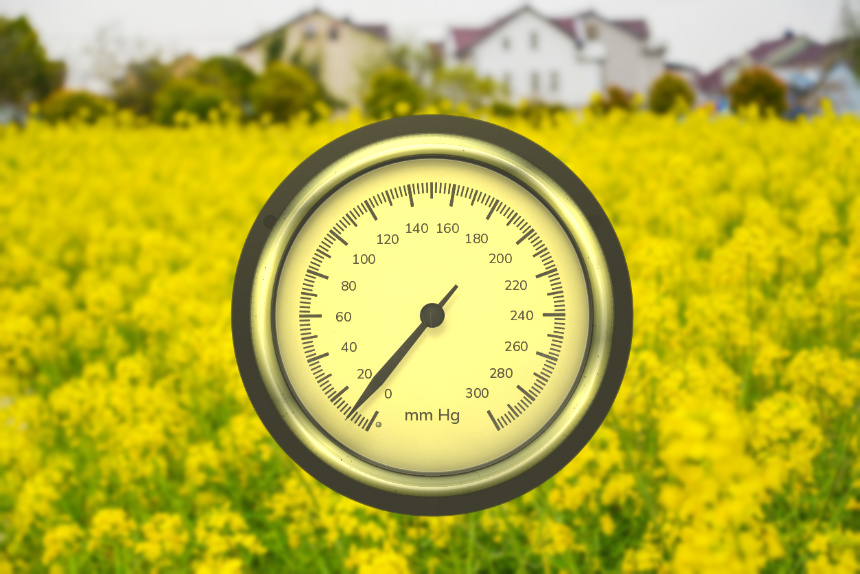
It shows 10 mmHg
